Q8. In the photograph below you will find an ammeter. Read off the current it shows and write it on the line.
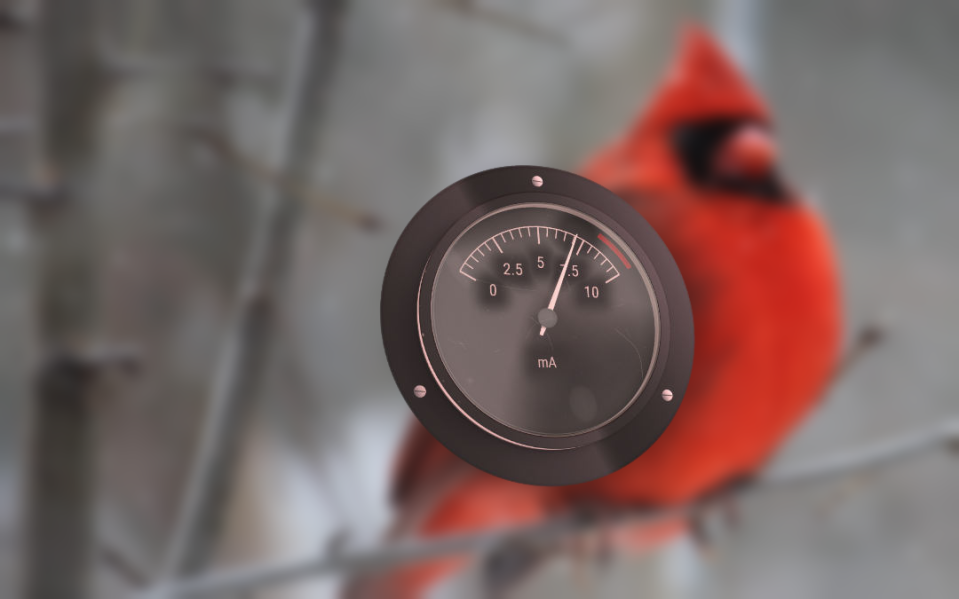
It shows 7 mA
